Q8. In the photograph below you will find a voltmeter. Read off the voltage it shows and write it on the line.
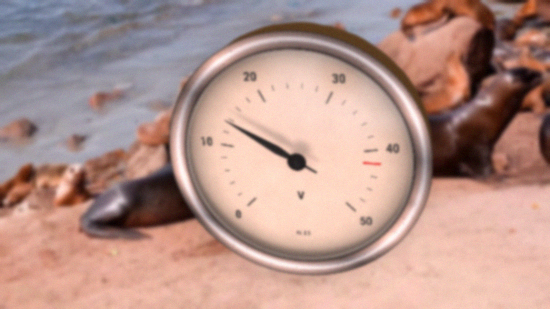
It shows 14 V
